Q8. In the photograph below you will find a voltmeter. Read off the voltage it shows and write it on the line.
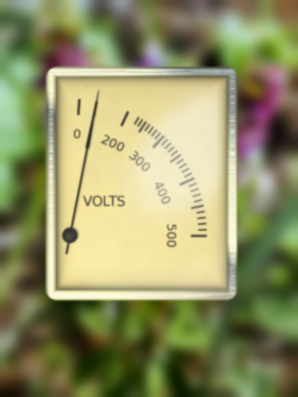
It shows 100 V
